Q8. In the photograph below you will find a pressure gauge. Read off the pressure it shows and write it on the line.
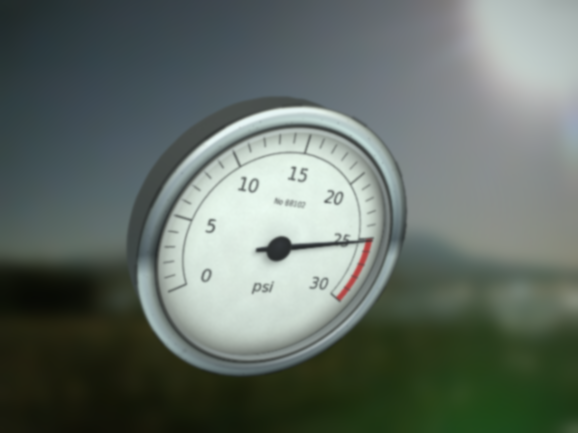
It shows 25 psi
